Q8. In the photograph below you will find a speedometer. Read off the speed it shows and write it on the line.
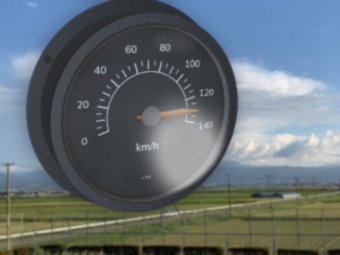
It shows 130 km/h
